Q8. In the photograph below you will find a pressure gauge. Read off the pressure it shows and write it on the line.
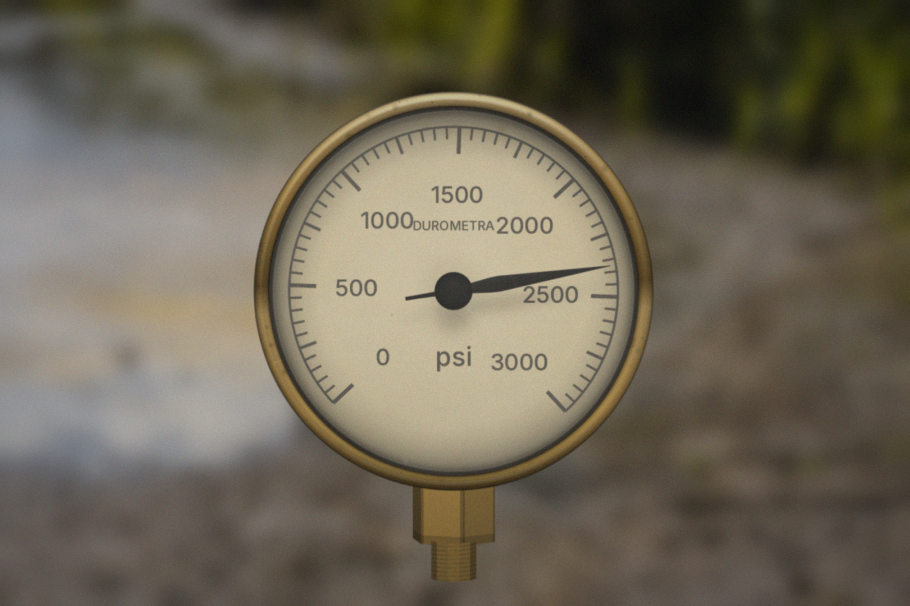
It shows 2375 psi
